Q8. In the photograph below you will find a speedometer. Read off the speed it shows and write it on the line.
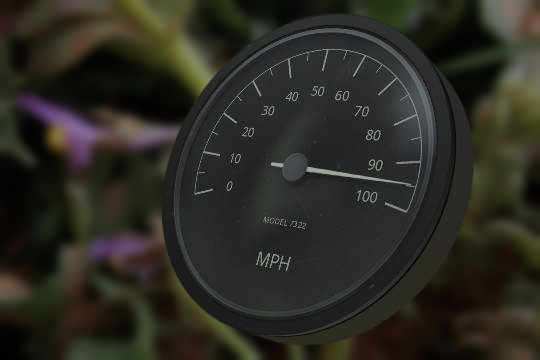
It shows 95 mph
